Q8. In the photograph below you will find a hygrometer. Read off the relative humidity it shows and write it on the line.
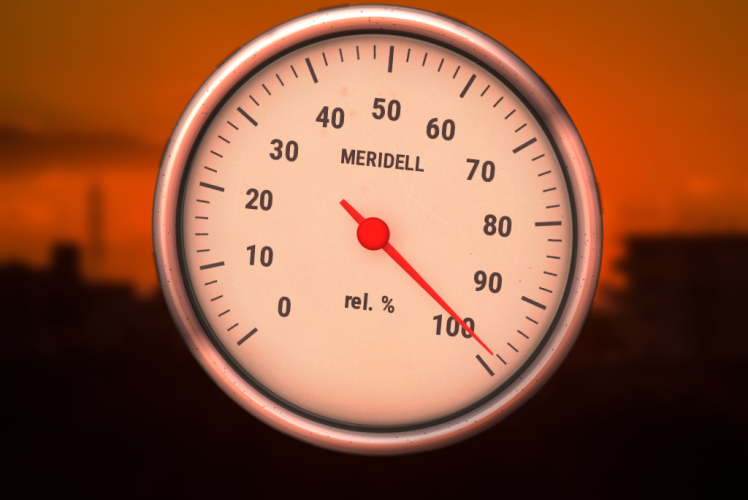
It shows 98 %
